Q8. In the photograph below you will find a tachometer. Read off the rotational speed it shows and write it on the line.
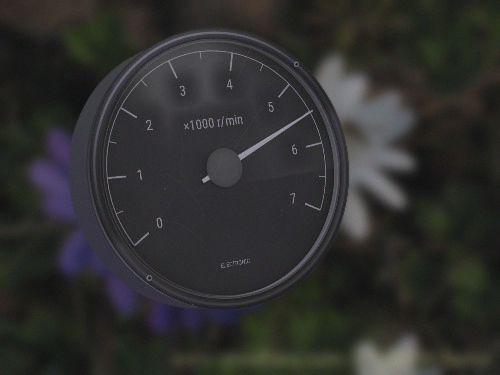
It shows 5500 rpm
